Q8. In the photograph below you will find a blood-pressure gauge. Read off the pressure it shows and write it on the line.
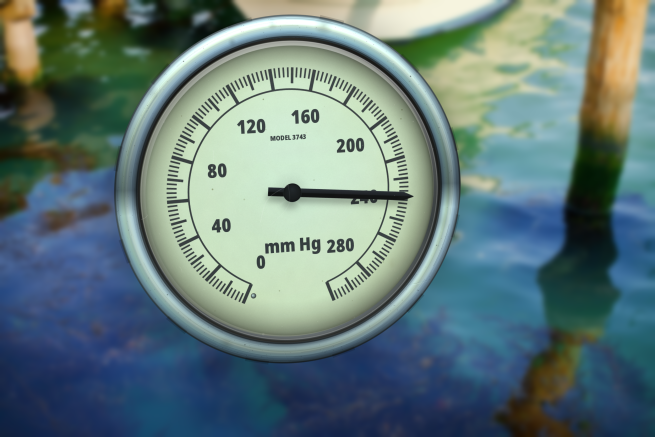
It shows 238 mmHg
